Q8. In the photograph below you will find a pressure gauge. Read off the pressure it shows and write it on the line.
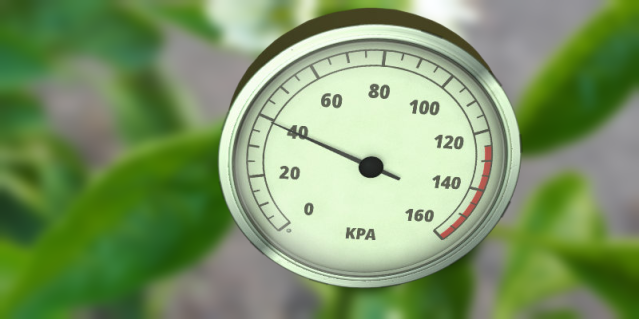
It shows 40 kPa
